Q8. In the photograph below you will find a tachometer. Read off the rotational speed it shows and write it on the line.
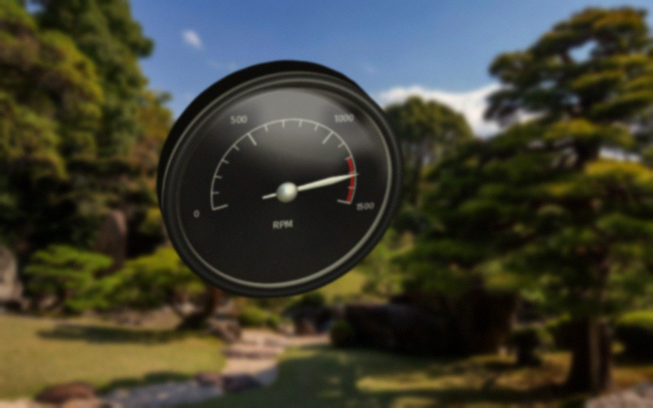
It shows 1300 rpm
